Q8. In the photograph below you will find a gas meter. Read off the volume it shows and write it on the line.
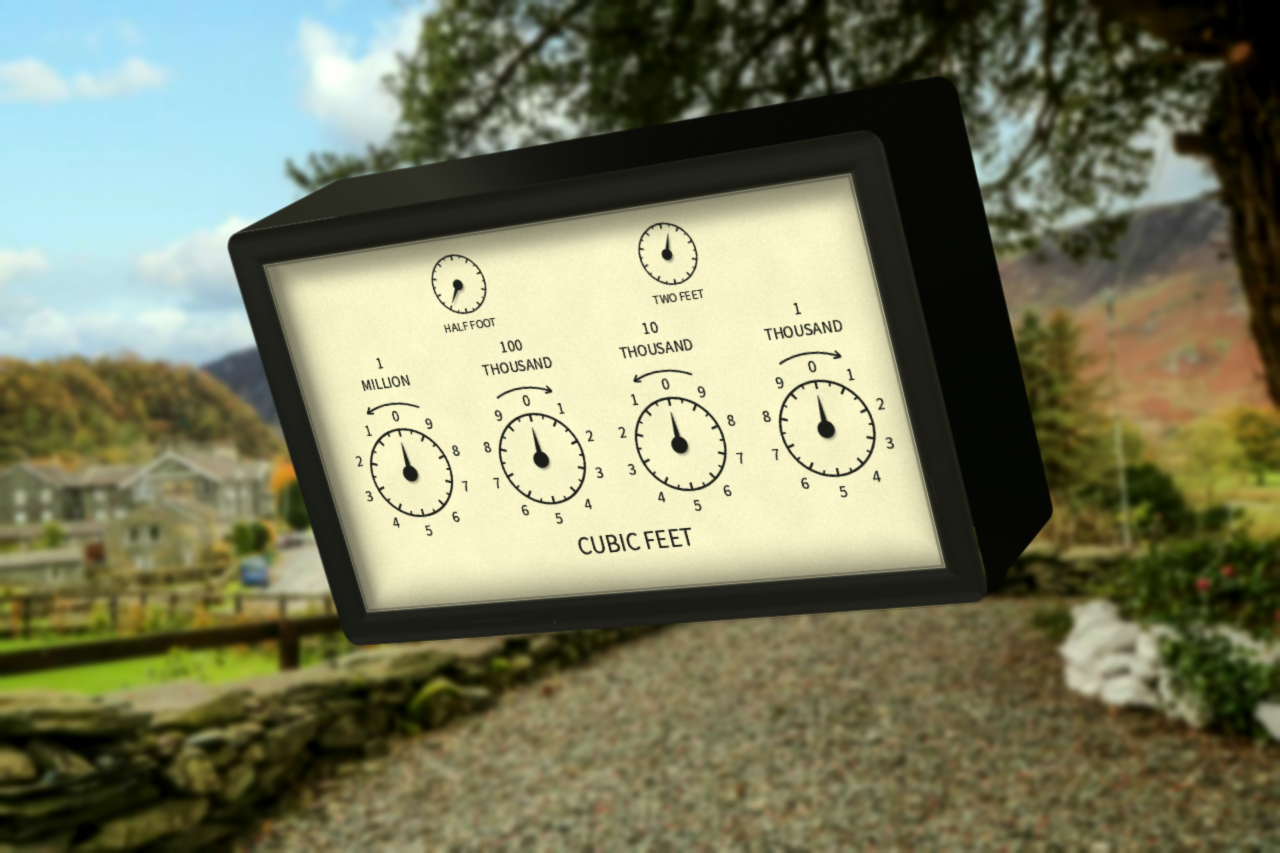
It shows 0 ft³
